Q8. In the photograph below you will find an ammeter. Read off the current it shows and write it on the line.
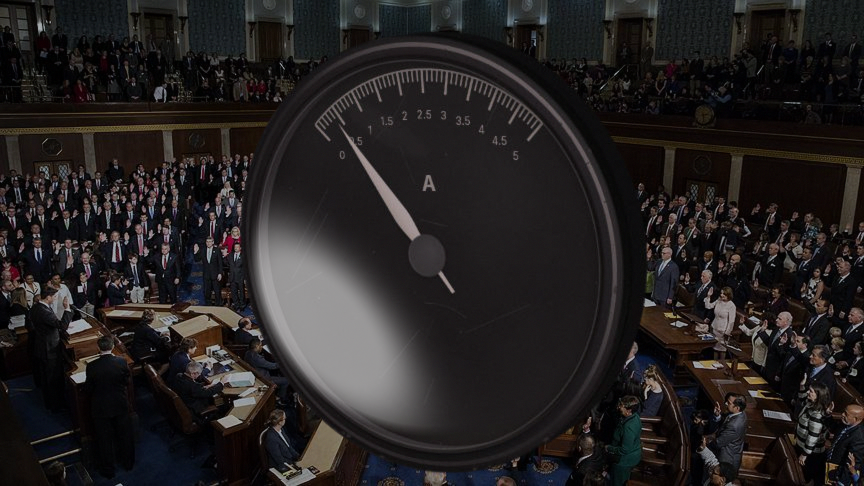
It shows 0.5 A
